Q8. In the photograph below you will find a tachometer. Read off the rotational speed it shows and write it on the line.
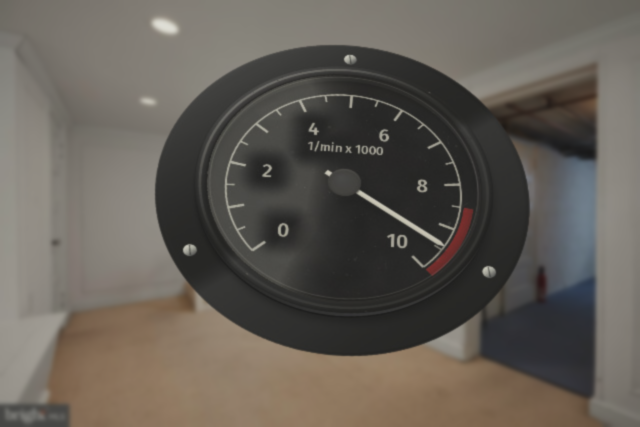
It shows 9500 rpm
